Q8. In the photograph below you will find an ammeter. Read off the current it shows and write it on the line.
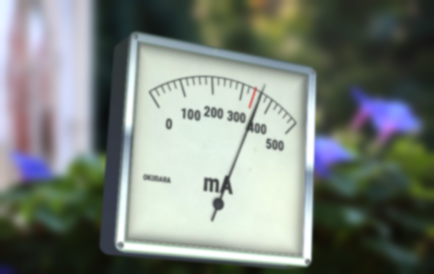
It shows 360 mA
